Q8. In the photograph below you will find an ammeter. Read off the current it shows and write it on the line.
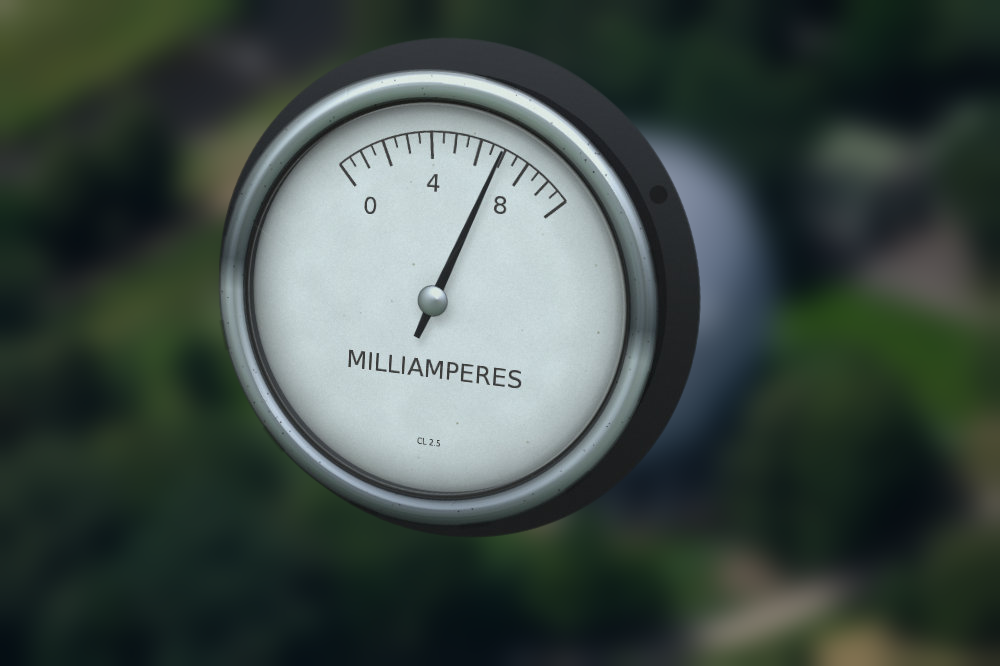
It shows 7 mA
